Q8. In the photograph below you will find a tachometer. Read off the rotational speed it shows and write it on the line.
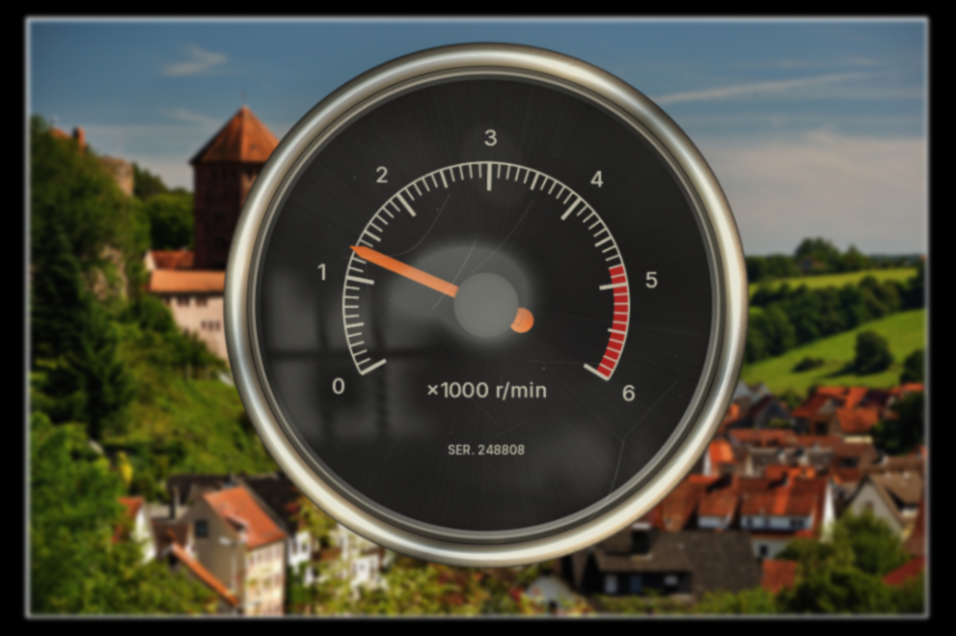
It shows 1300 rpm
